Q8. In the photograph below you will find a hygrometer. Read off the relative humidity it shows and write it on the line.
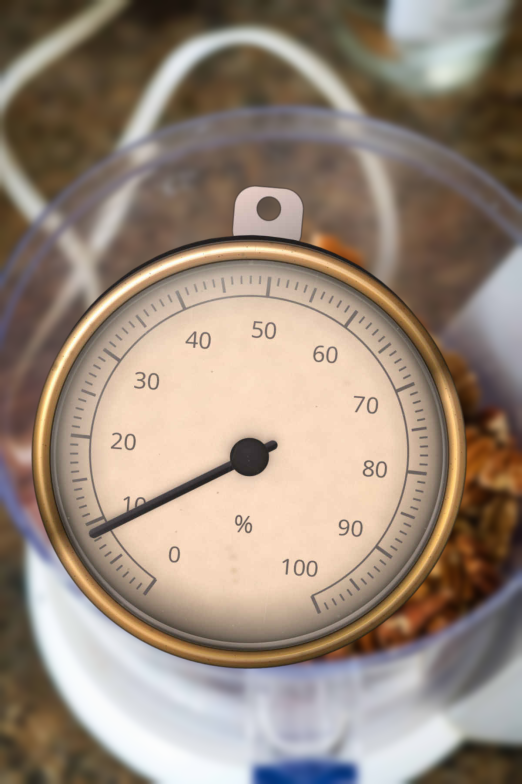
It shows 9 %
